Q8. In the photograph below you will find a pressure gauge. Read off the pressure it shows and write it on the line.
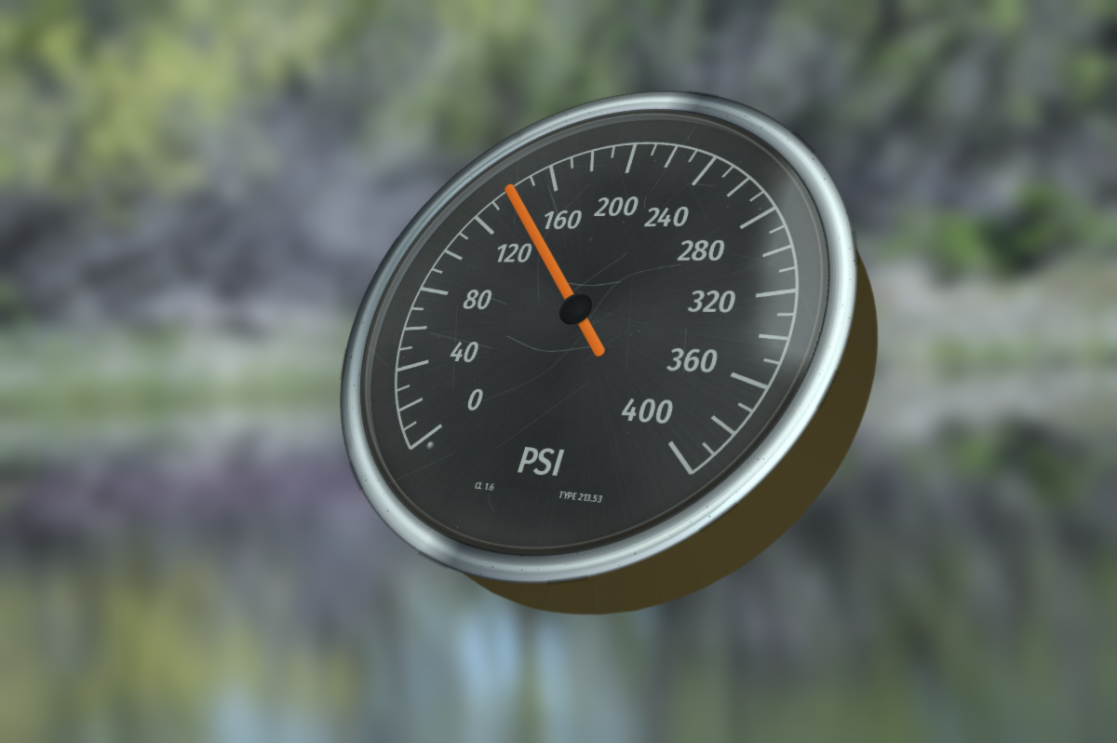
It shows 140 psi
